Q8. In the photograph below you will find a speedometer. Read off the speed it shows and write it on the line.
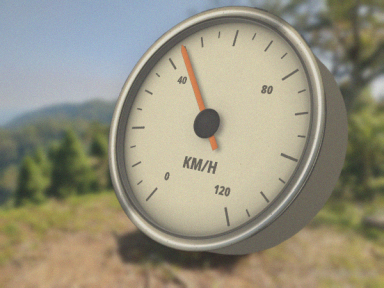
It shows 45 km/h
